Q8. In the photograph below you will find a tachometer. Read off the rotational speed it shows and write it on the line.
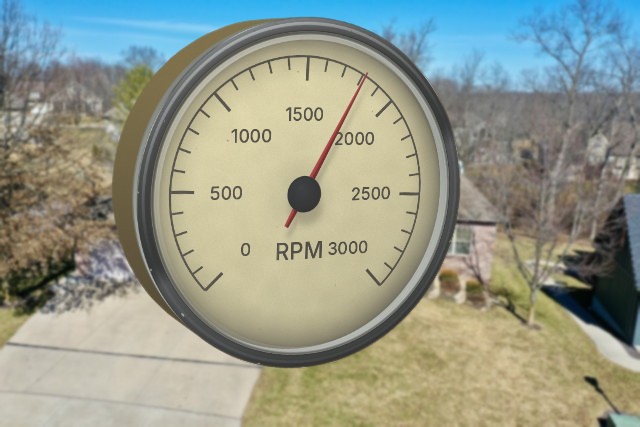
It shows 1800 rpm
